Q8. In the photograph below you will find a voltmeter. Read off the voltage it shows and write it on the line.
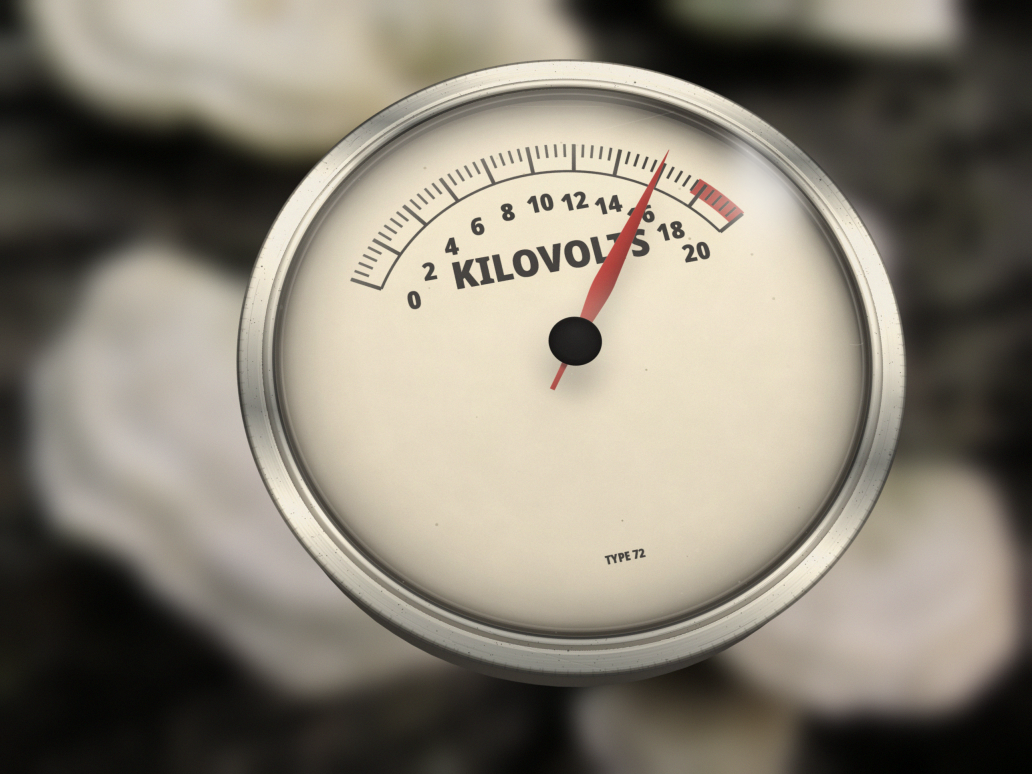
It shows 16 kV
